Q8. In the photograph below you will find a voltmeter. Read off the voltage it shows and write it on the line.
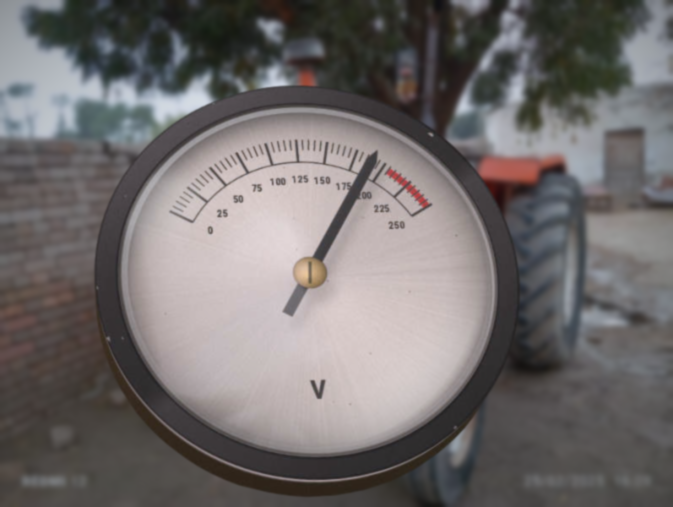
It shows 190 V
